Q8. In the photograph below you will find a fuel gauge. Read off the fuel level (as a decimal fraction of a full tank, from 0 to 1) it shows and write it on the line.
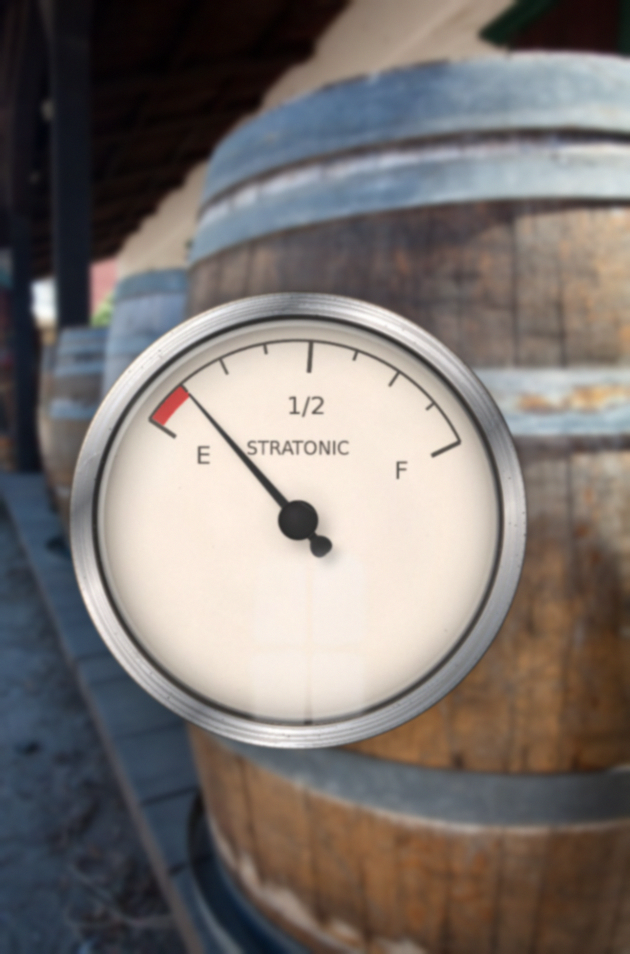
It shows 0.125
